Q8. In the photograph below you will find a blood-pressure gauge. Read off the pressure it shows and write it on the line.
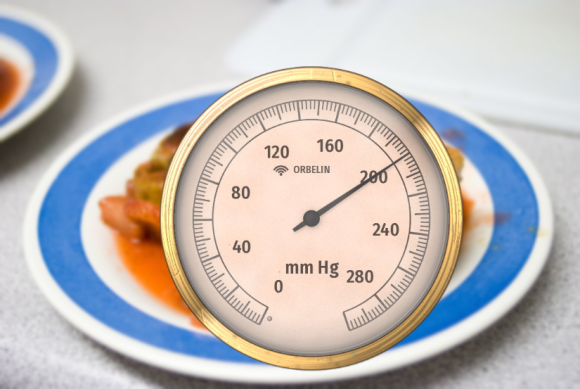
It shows 200 mmHg
